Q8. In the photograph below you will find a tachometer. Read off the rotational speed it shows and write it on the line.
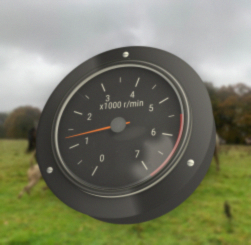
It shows 1250 rpm
